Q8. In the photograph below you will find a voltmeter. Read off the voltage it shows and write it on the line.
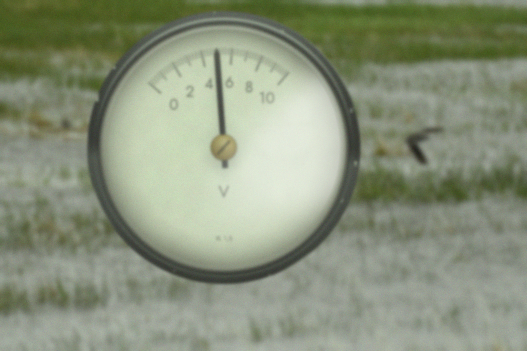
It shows 5 V
